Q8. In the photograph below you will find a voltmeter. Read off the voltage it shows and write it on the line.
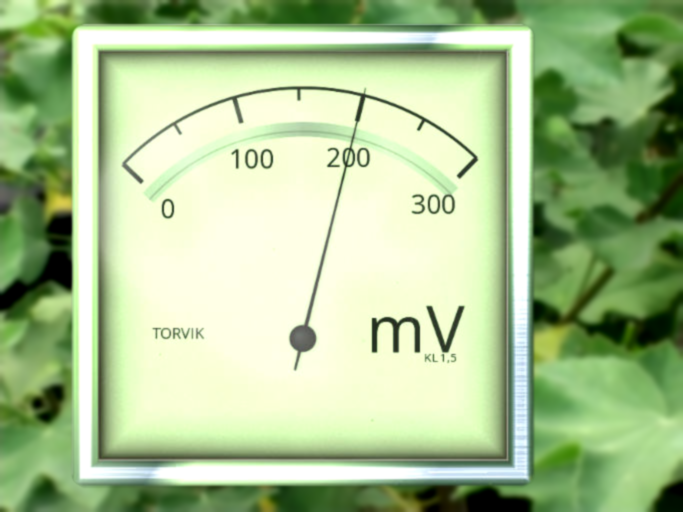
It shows 200 mV
